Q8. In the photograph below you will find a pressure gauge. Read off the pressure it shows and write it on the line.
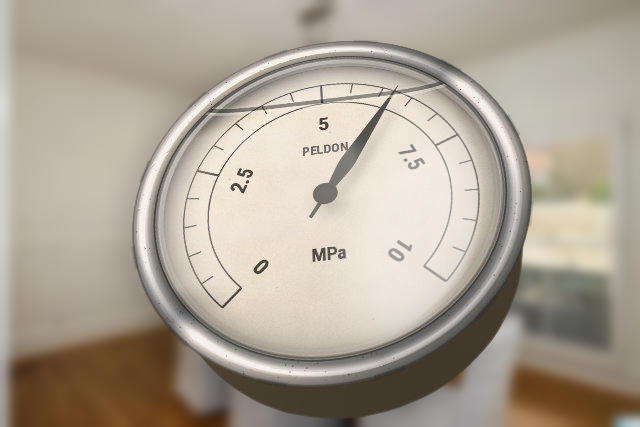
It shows 6.25 MPa
